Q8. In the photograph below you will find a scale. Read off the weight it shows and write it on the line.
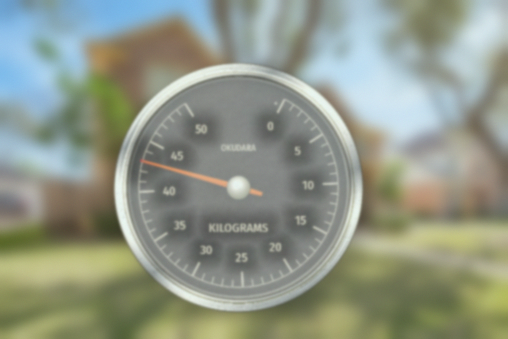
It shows 43 kg
